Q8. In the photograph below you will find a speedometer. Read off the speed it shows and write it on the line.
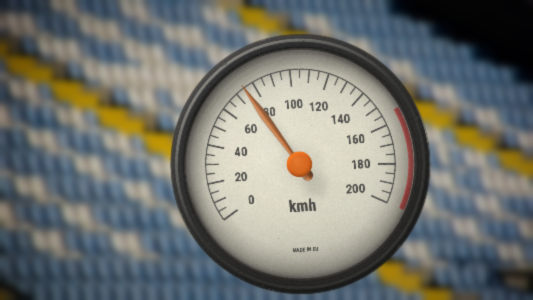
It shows 75 km/h
